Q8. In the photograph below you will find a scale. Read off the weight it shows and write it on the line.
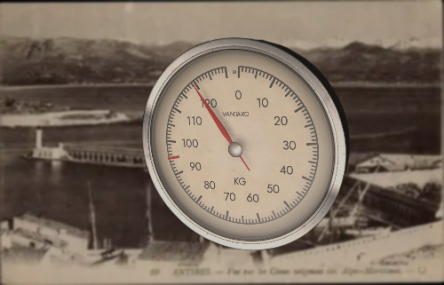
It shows 120 kg
